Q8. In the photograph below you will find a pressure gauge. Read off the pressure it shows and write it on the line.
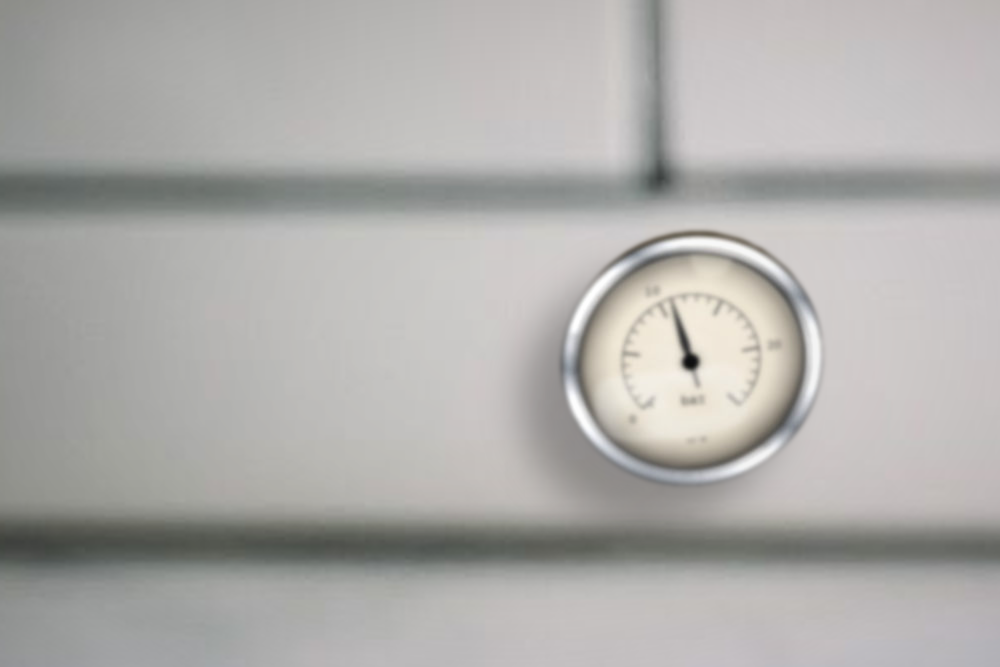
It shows 11 bar
